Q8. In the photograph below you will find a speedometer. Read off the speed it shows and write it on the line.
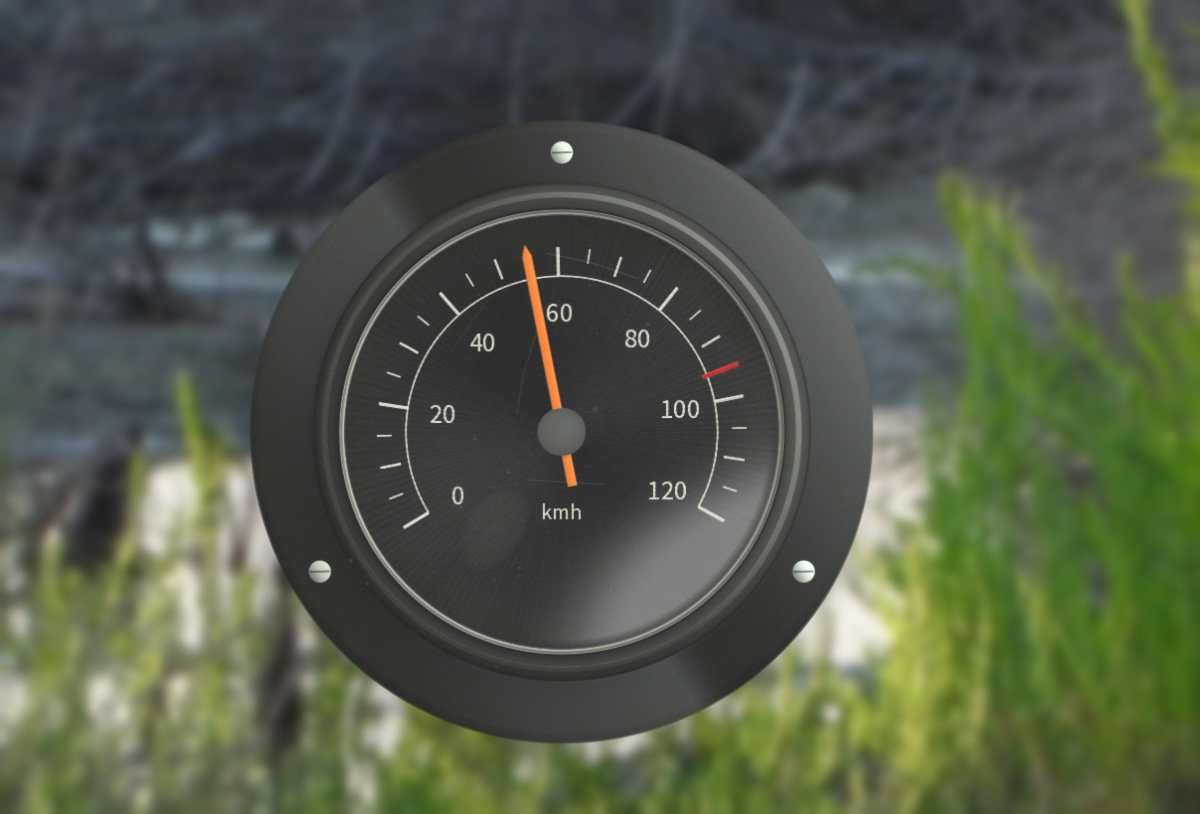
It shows 55 km/h
